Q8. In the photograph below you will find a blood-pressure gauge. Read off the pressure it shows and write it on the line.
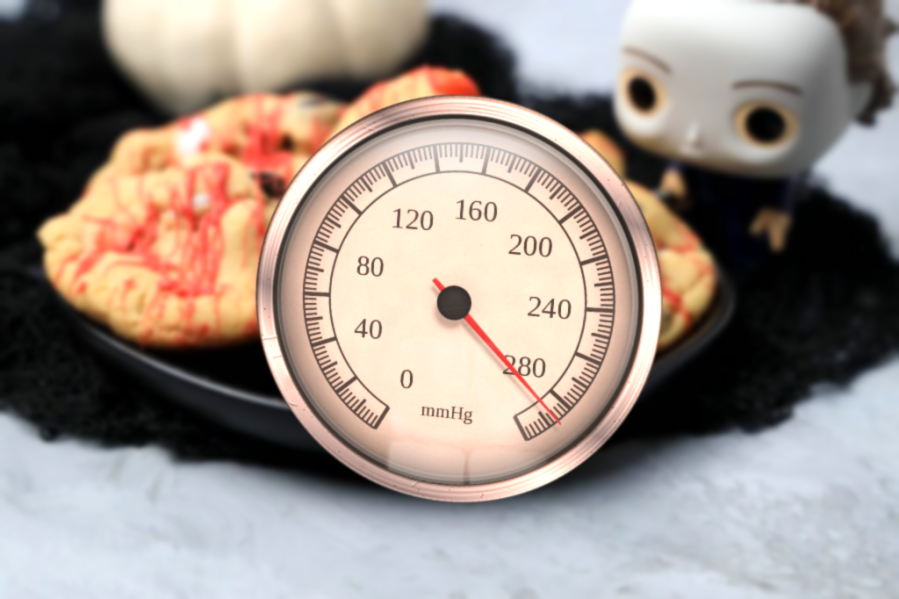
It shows 286 mmHg
